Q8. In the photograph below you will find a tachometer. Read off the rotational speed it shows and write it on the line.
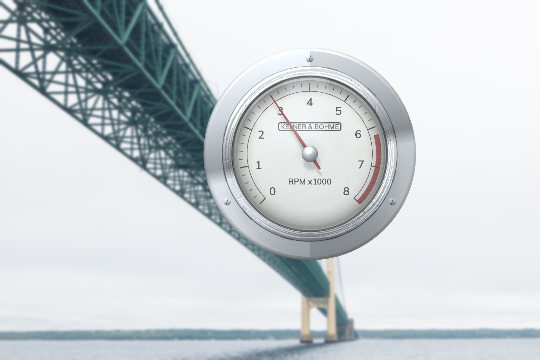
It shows 3000 rpm
